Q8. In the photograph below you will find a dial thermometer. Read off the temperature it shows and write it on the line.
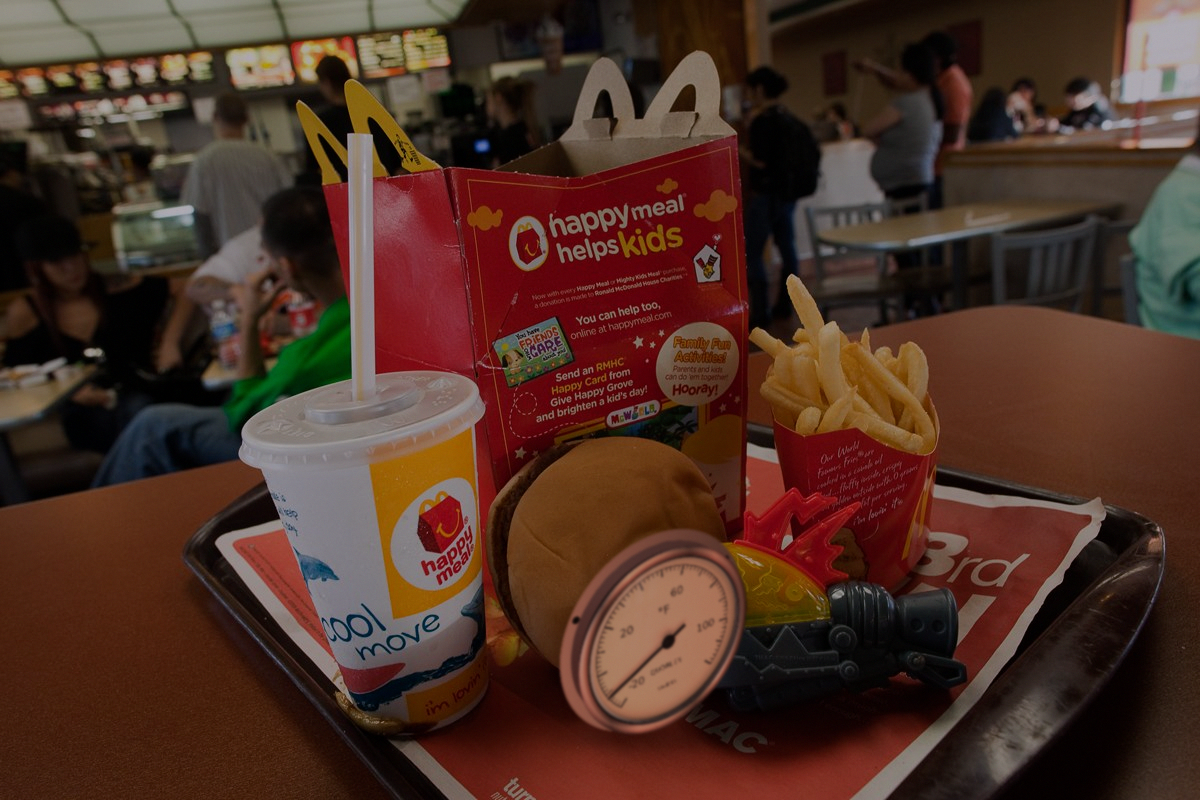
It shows -10 °F
